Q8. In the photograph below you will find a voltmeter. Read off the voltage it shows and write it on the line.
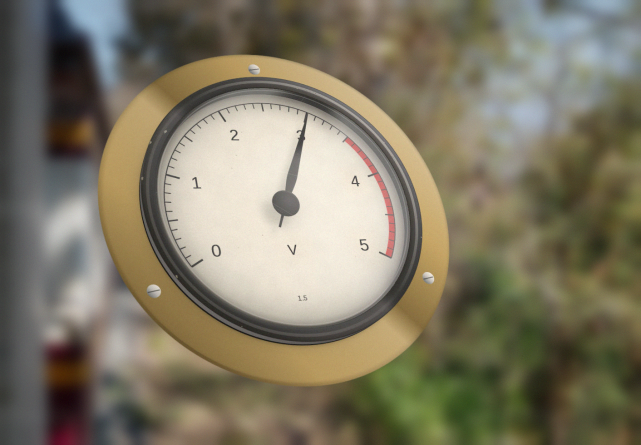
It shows 3 V
